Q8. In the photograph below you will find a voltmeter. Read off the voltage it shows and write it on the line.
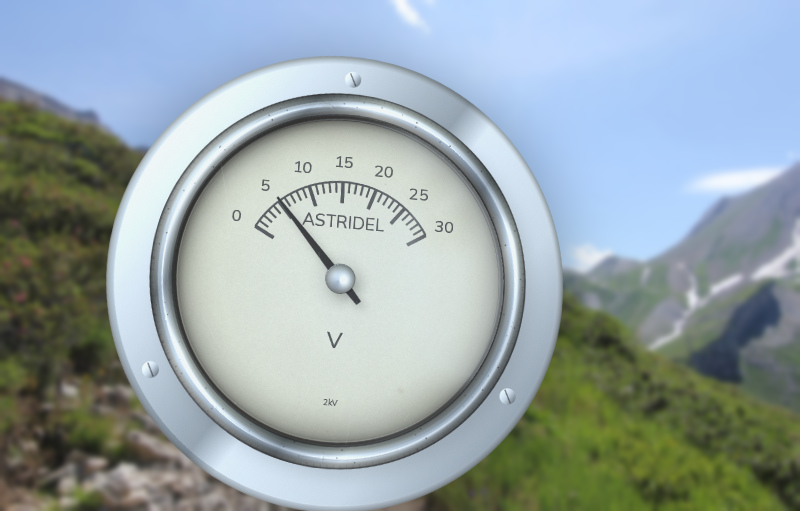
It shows 5 V
